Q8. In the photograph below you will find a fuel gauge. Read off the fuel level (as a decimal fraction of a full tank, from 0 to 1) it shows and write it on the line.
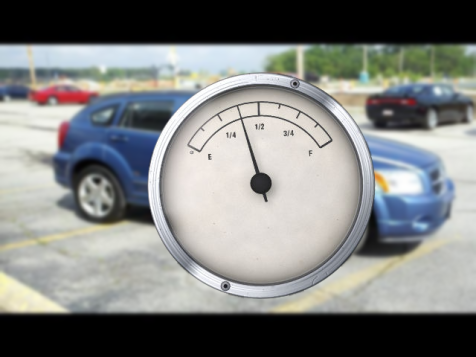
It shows 0.375
